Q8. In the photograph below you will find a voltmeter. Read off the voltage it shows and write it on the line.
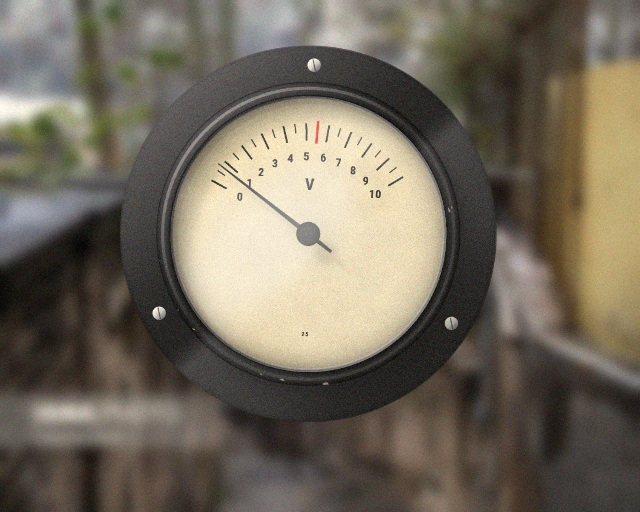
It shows 0.75 V
